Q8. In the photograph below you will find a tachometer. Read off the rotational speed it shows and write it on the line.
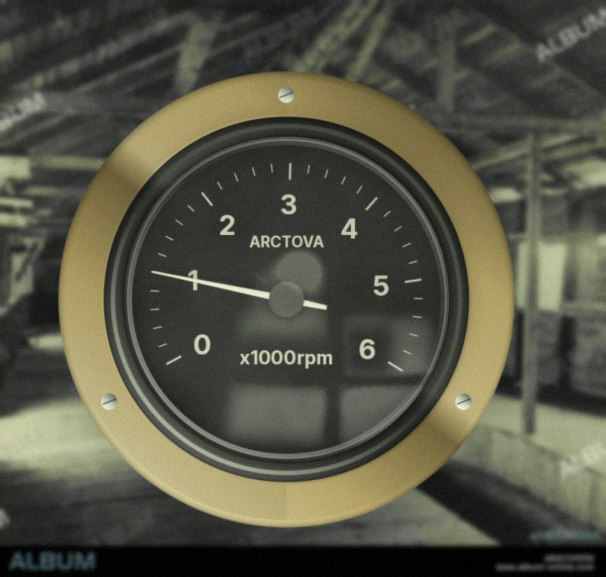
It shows 1000 rpm
